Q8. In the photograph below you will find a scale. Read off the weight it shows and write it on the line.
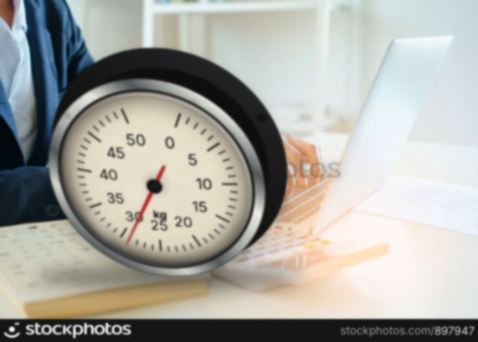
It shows 29 kg
